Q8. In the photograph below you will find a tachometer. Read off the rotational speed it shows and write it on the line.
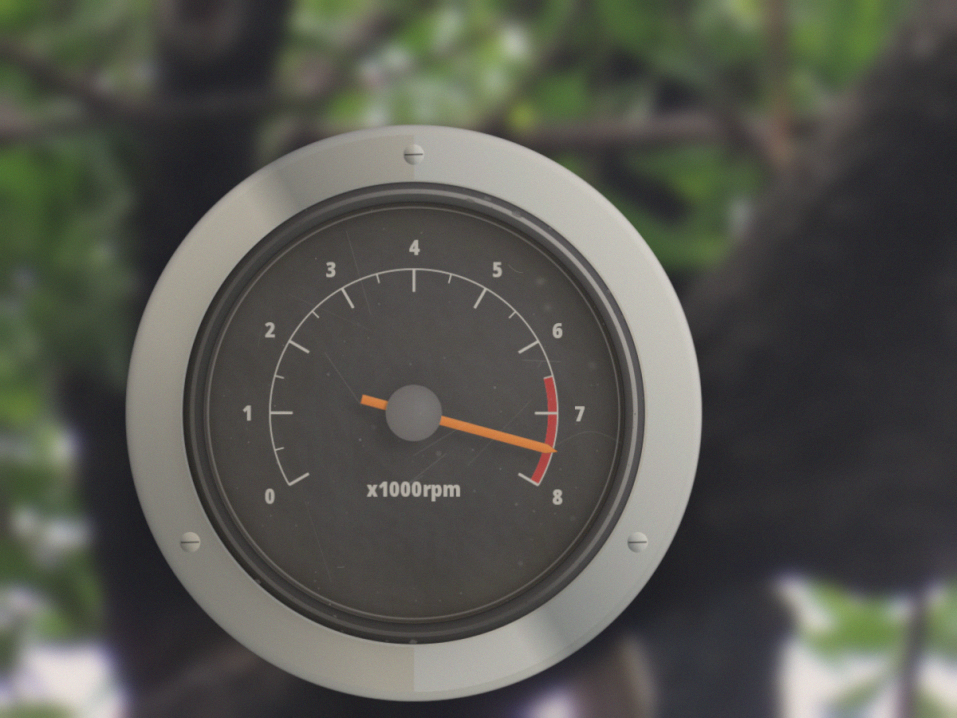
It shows 7500 rpm
